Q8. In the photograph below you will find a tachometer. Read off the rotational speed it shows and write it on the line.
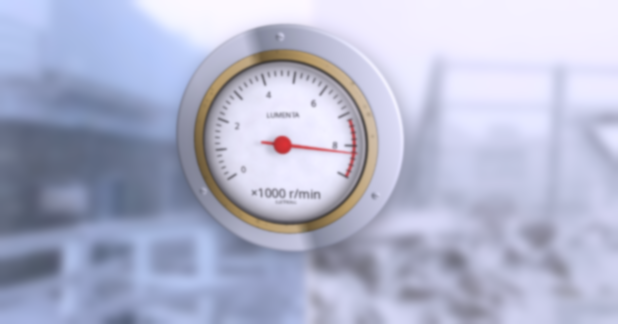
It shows 8200 rpm
